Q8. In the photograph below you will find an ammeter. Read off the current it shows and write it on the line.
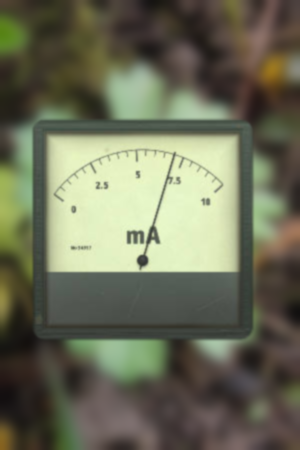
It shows 7 mA
